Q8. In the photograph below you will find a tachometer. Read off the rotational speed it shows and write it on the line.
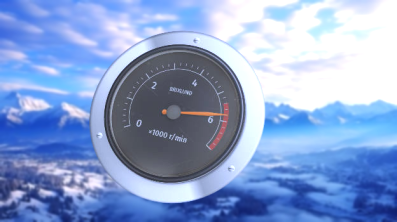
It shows 5800 rpm
